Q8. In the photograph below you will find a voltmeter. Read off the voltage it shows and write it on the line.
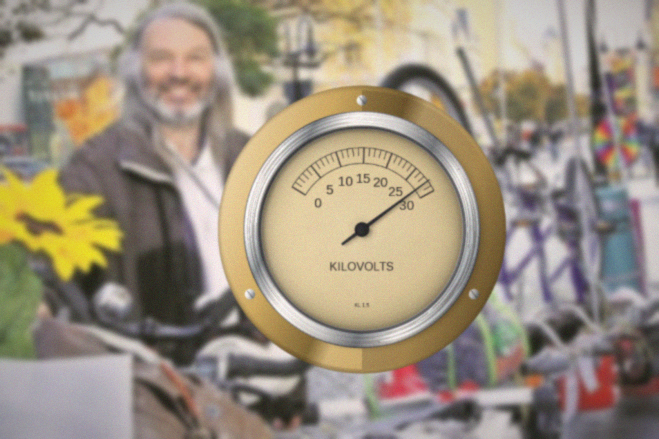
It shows 28 kV
